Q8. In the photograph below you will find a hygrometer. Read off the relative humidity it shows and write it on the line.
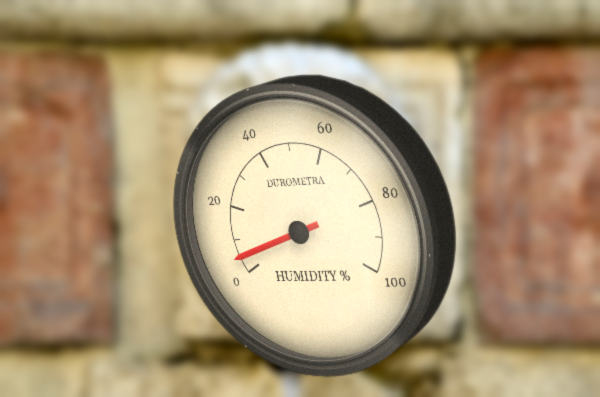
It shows 5 %
